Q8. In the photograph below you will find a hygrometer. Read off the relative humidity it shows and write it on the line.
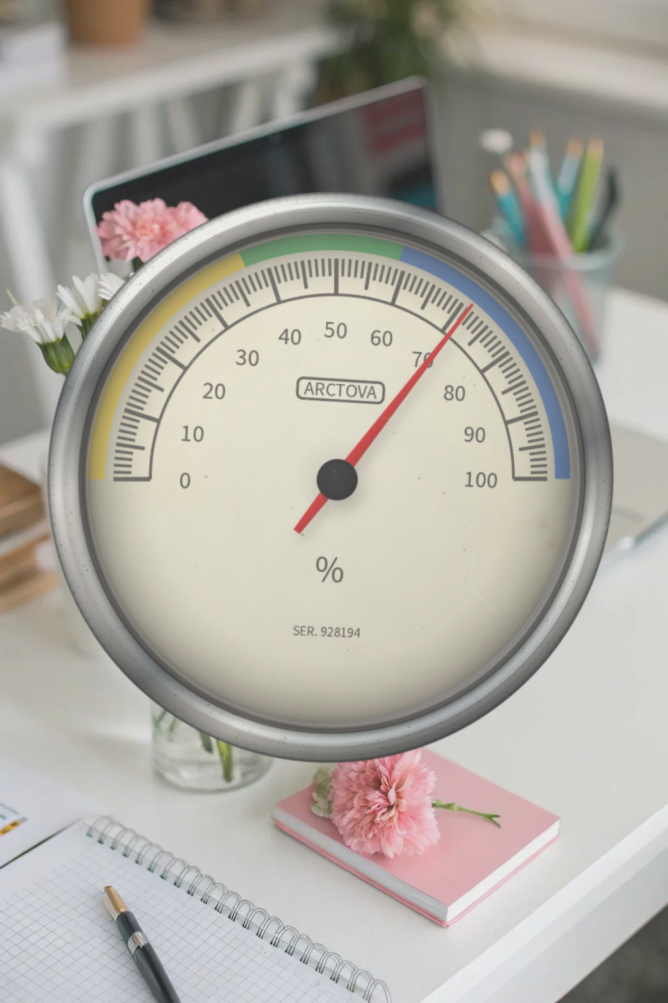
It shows 71 %
